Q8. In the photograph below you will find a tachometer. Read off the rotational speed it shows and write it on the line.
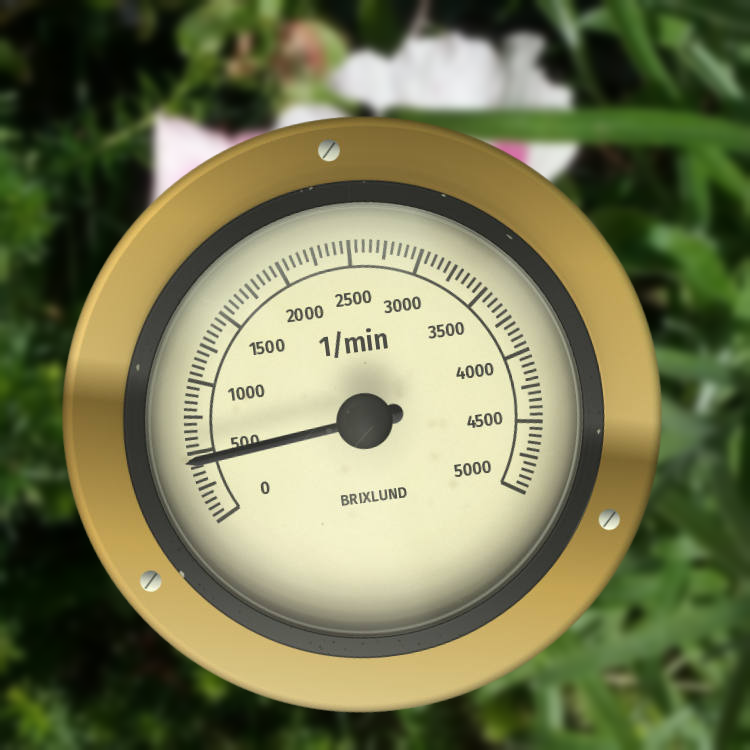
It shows 450 rpm
